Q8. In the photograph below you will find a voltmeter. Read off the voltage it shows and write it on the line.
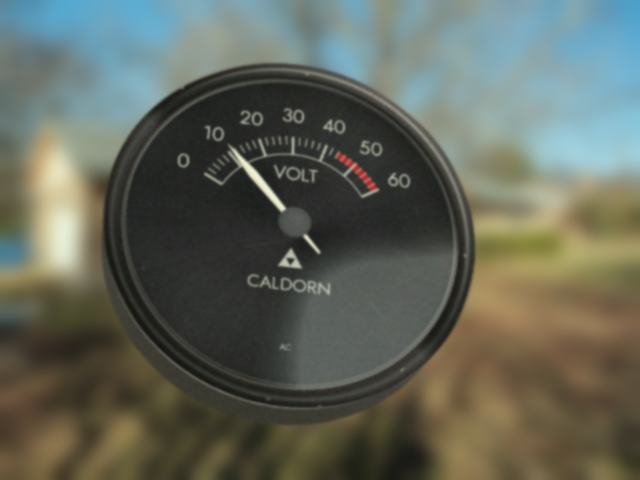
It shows 10 V
